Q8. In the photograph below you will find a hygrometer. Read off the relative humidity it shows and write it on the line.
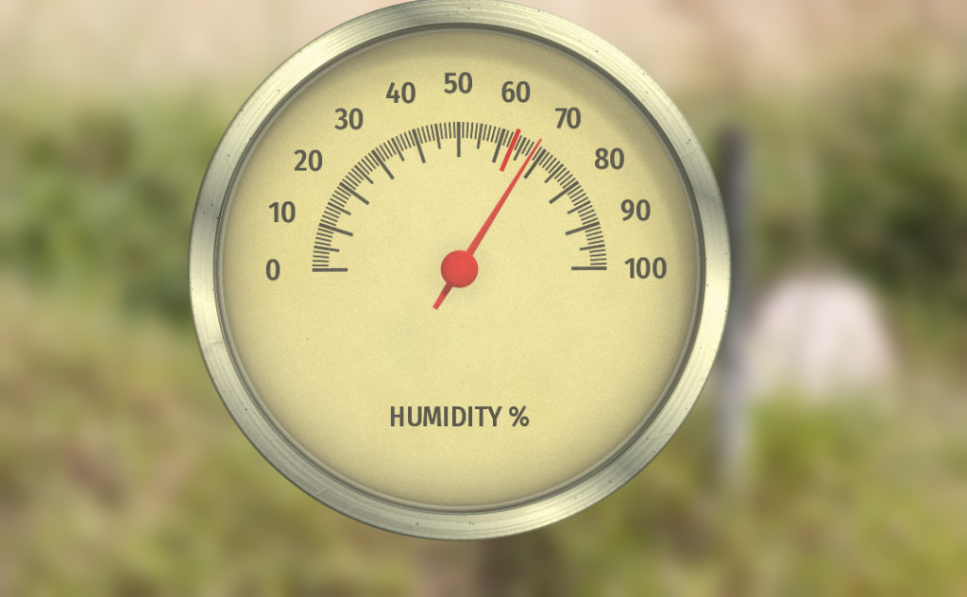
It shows 68 %
